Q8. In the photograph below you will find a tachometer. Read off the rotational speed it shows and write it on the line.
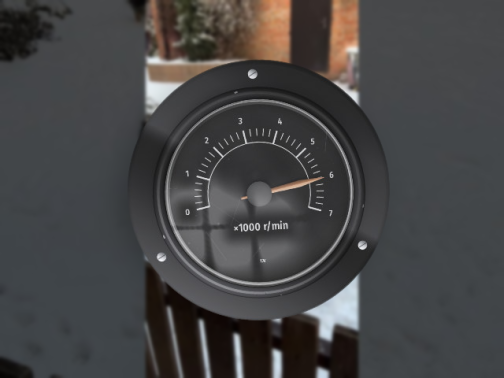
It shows 6000 rpm
